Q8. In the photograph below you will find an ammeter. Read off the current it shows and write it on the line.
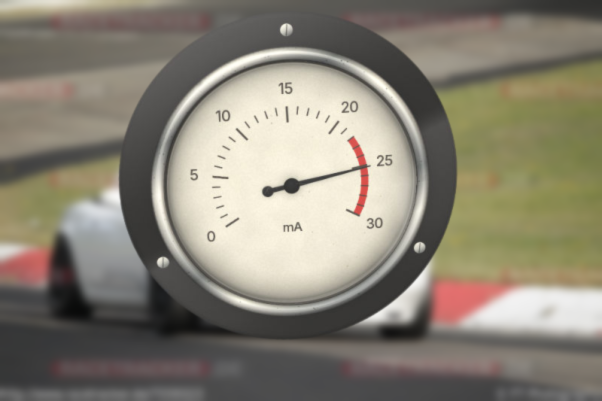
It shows 25 mA
